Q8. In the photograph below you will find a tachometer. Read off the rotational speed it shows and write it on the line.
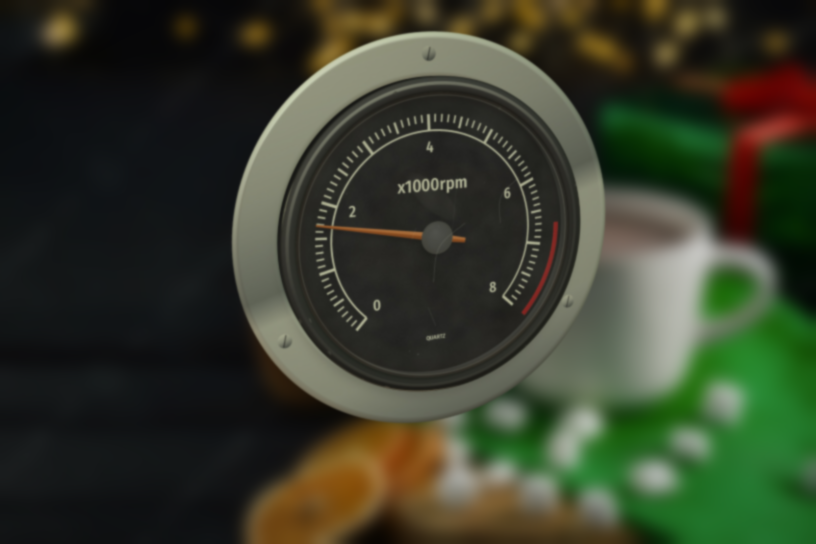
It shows 1700 rpm
